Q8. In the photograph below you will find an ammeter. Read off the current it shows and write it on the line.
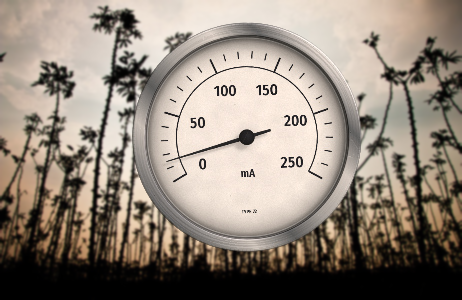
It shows 15 mA
